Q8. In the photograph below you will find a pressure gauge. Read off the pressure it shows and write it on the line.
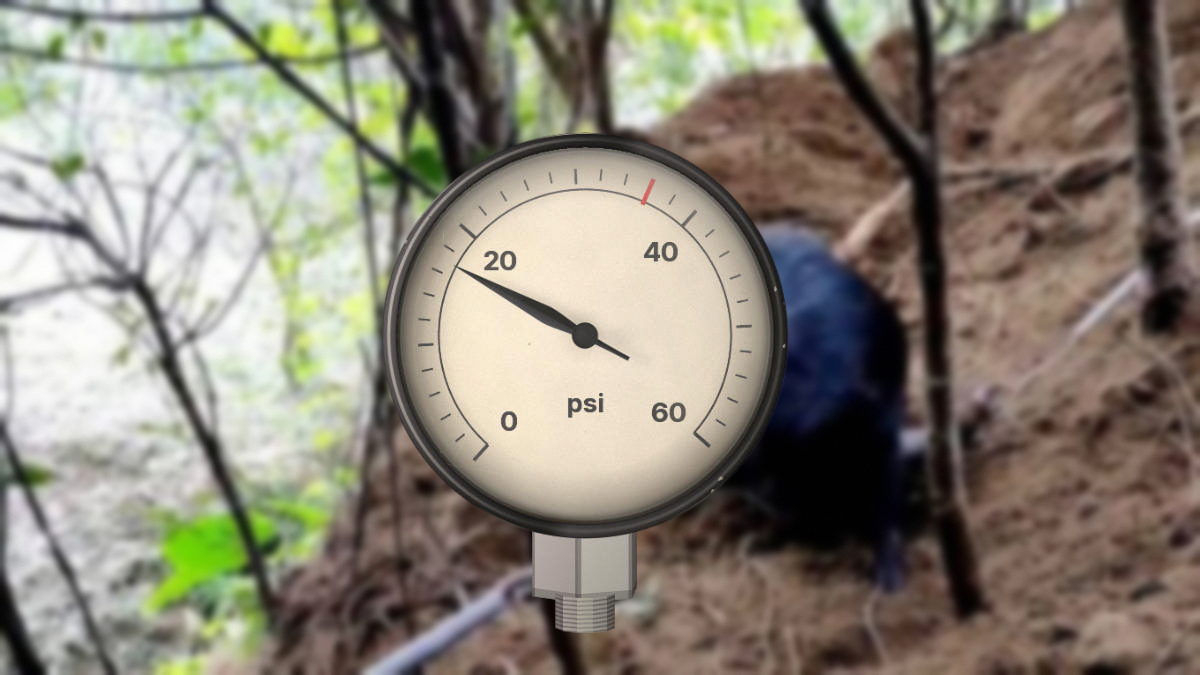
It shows 17 psi
